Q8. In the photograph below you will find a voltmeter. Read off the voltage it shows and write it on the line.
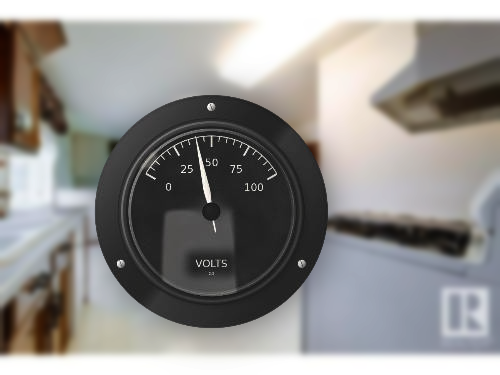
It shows 40 V
